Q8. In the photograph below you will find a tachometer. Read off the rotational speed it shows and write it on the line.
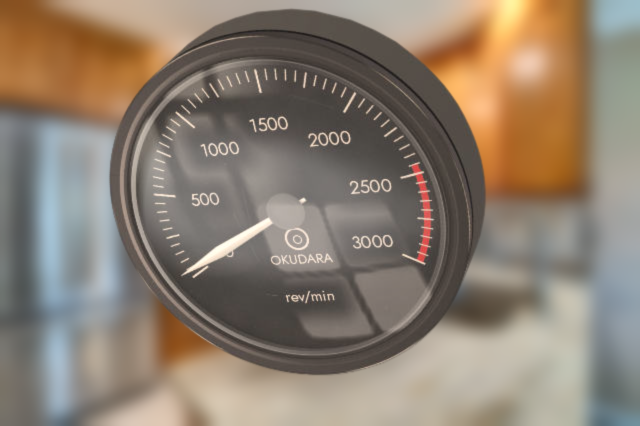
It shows 50 rpm
